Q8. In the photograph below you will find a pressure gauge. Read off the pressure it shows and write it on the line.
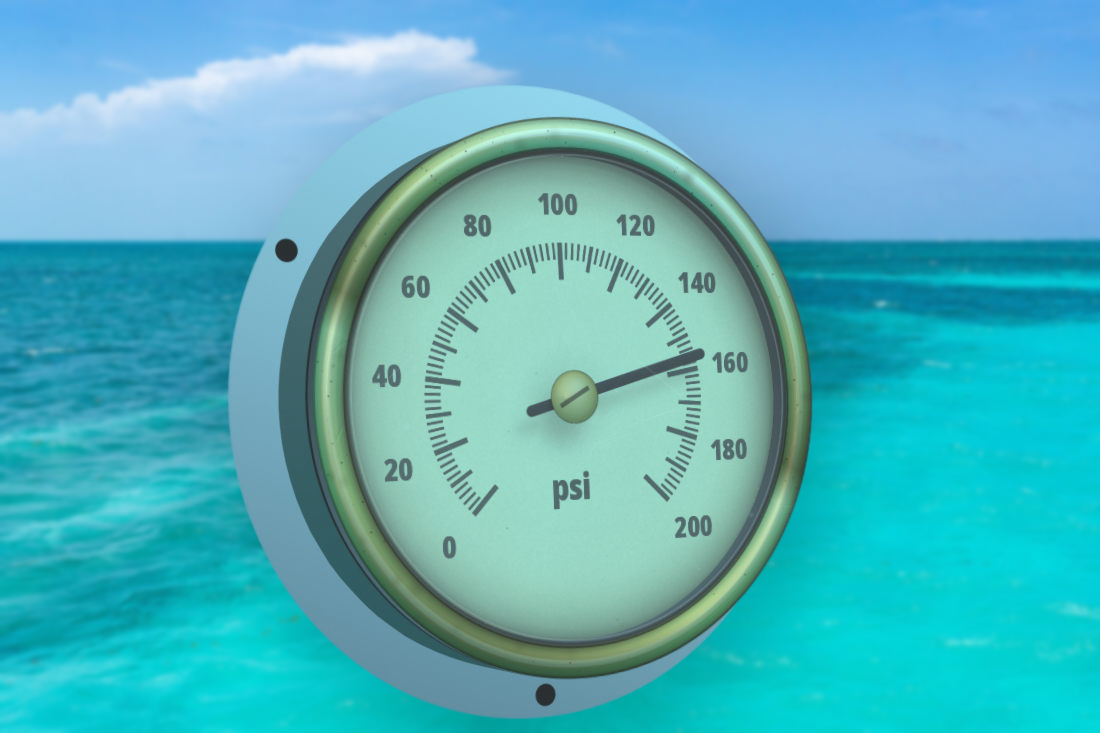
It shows 156 psi
